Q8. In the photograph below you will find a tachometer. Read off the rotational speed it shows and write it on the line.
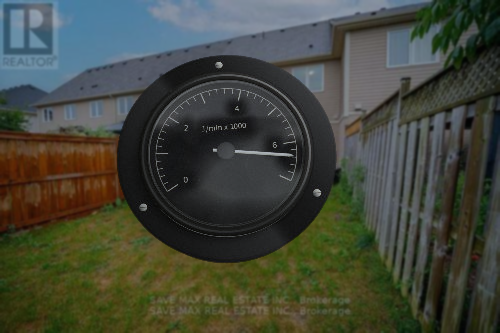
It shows 6400 rpm
